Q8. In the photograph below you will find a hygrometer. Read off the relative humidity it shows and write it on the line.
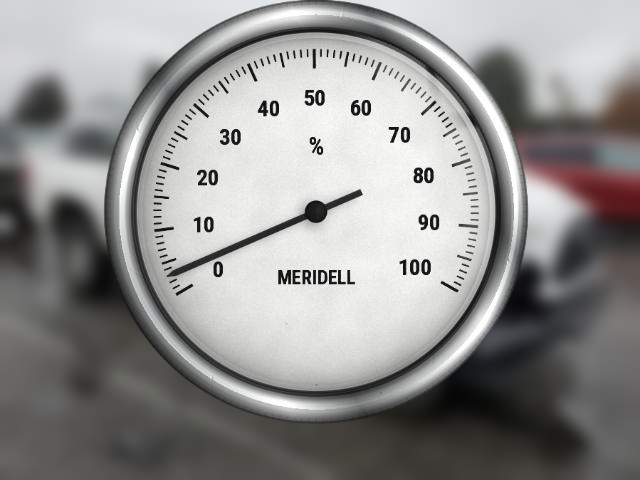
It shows 3 %
